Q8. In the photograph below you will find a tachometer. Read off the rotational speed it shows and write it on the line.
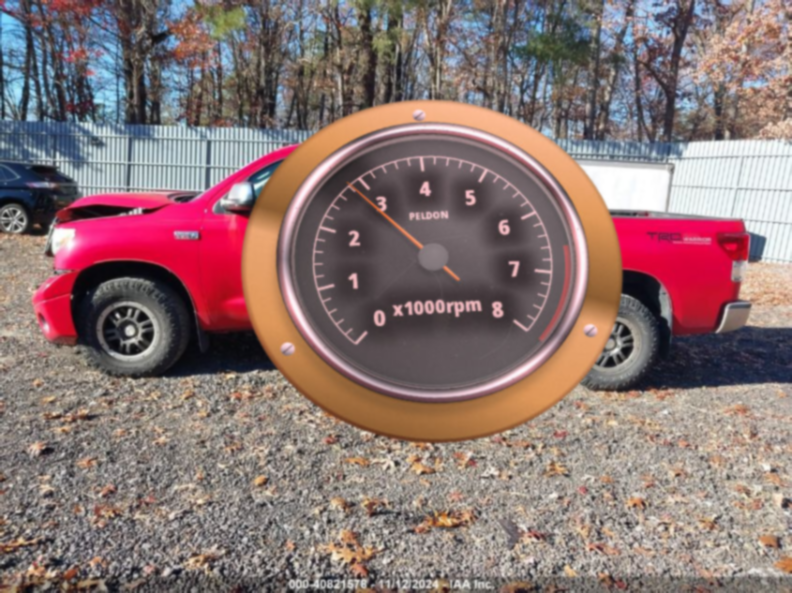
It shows 2800 rpm
